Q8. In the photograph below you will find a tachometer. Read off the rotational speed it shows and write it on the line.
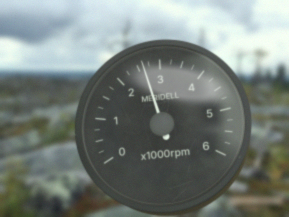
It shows 2625 rpm
